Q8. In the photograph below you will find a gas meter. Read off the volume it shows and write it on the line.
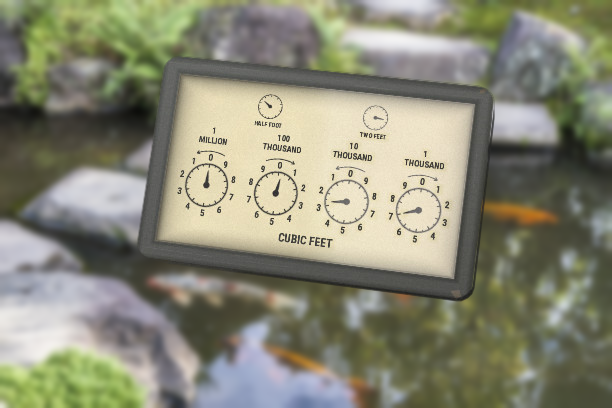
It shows 2700 ft³
